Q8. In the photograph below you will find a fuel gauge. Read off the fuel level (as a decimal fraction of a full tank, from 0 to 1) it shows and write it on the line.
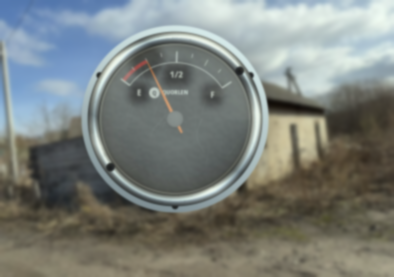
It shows 0.25
